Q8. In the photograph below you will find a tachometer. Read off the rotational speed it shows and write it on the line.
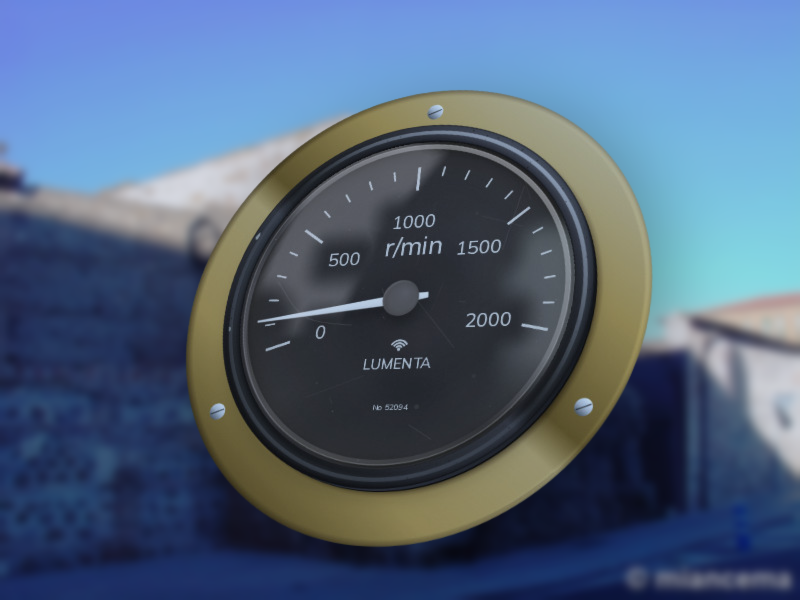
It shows 100 rpm
